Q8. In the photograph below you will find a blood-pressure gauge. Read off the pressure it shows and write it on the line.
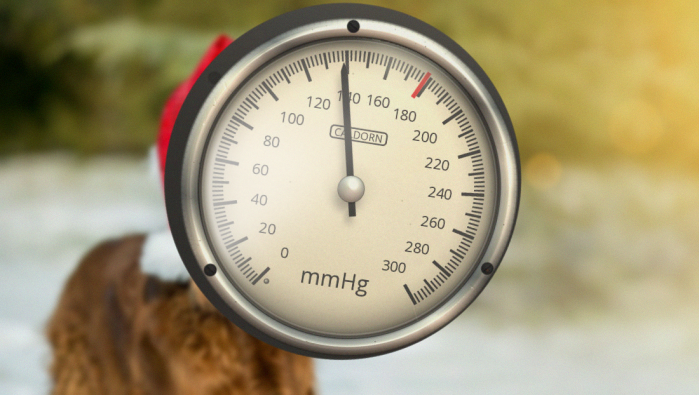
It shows 138 mmHg
